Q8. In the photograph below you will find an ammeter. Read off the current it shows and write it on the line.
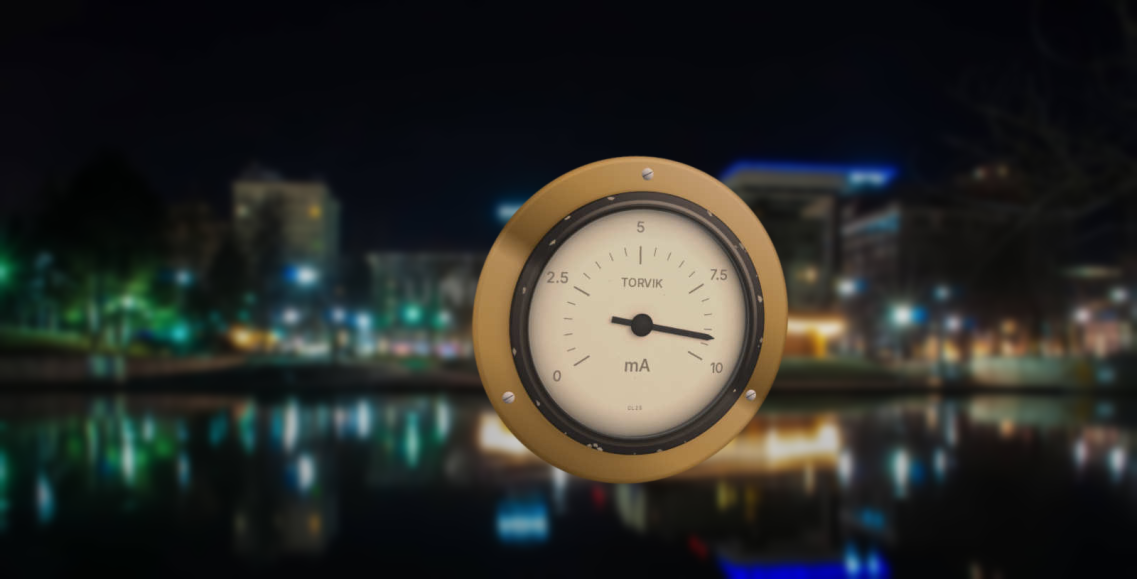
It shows 9.25 mA
